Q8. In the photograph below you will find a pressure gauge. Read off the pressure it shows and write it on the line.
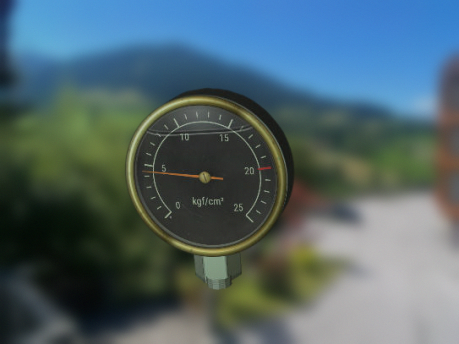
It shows 4.5 kg/cm²
